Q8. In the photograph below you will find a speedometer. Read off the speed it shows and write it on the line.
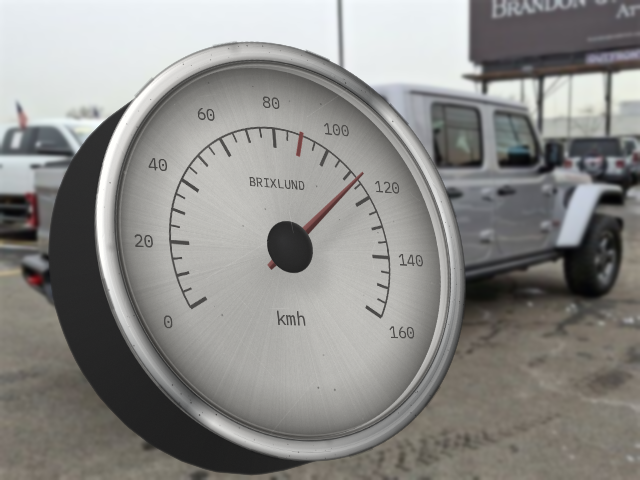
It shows 112.5 km/h
